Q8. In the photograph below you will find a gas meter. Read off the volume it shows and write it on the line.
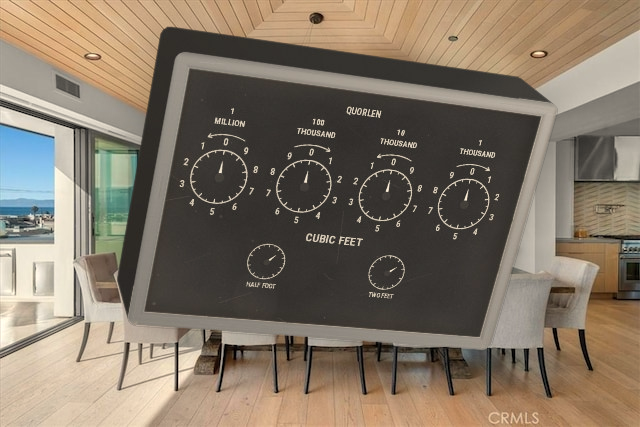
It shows 0 ft³
